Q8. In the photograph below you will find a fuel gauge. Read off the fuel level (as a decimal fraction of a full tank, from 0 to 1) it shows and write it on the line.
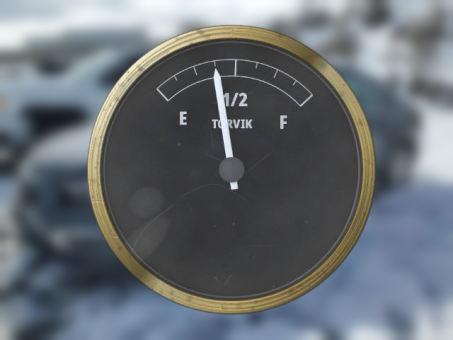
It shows 0.375
